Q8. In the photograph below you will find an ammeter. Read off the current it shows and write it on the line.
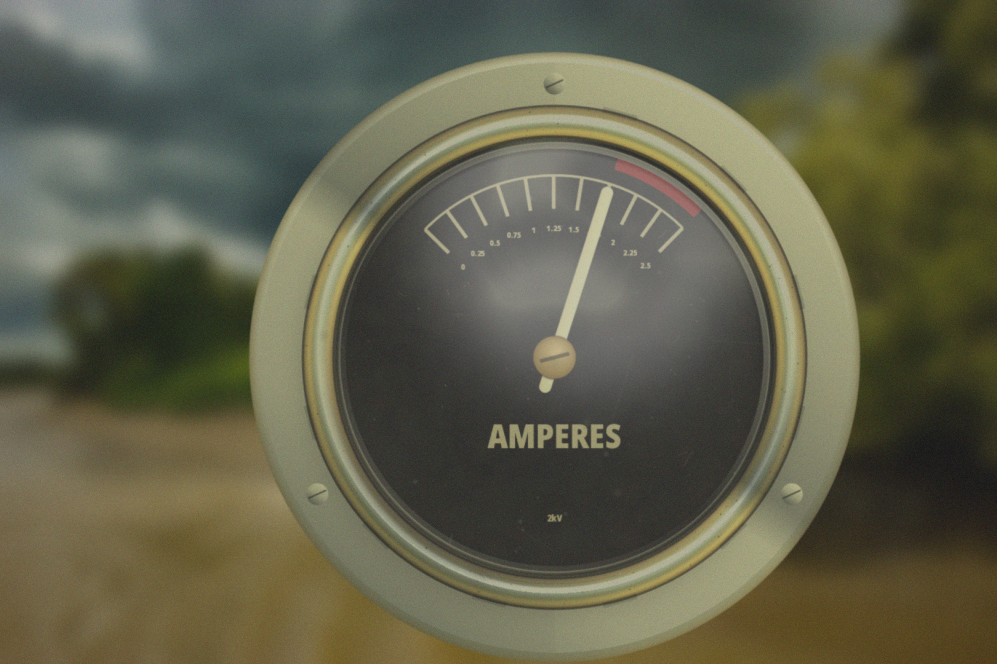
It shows 1.75 A
